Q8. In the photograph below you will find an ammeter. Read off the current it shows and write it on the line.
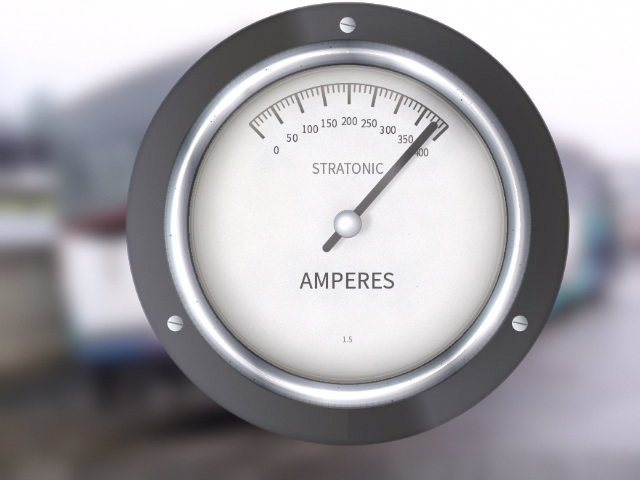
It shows 380 A
